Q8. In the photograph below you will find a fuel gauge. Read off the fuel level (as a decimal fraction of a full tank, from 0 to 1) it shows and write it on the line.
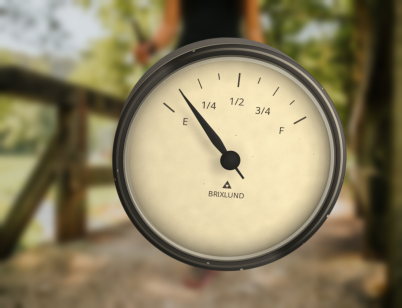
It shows 0.125
